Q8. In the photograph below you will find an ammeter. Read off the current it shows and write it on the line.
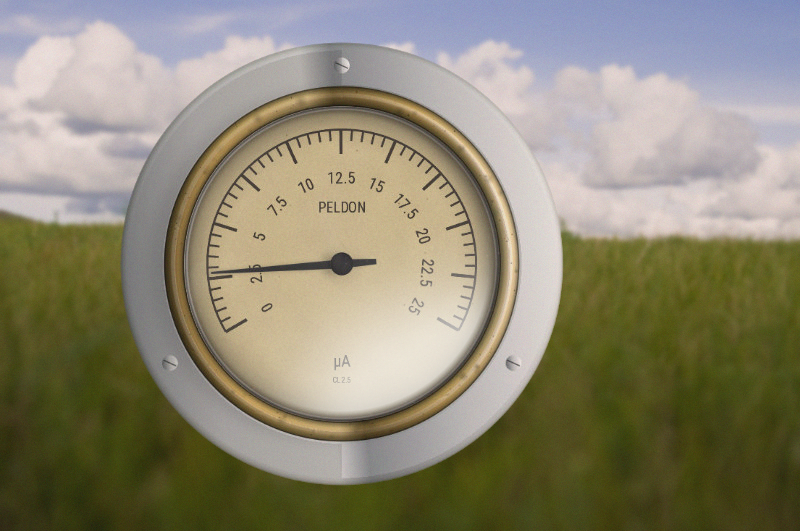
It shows 2.75 µA
